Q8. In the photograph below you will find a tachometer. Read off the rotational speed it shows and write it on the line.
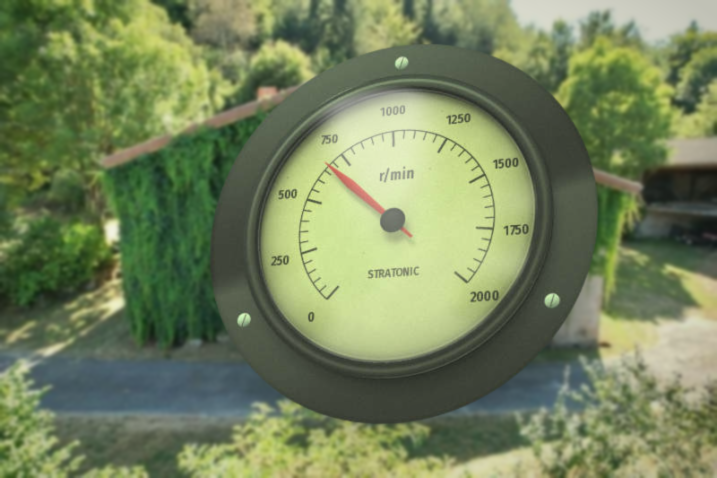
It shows 675 rpm
